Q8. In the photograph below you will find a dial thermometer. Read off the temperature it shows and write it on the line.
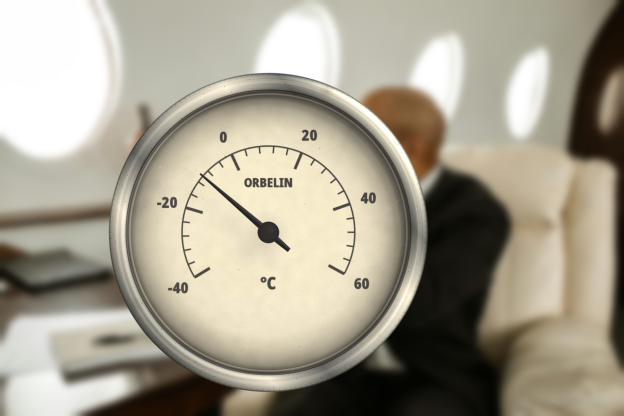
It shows -10 °C
